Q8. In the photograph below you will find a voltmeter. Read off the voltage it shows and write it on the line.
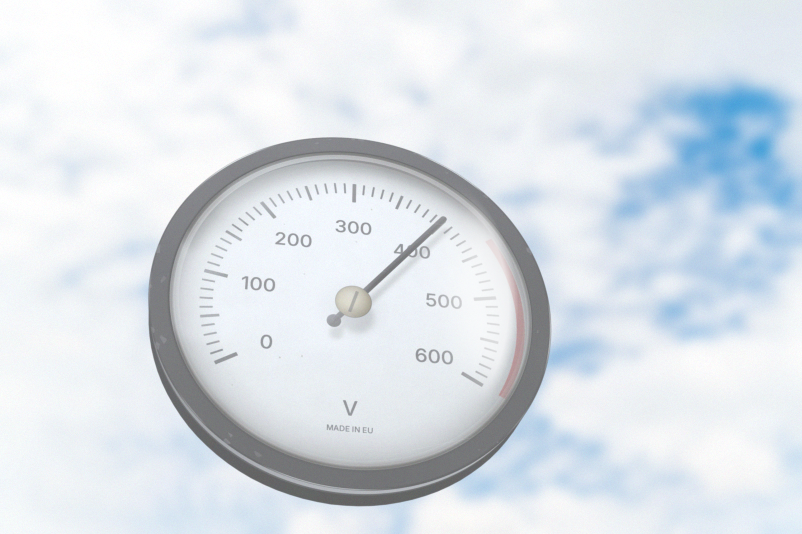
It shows 400 V
